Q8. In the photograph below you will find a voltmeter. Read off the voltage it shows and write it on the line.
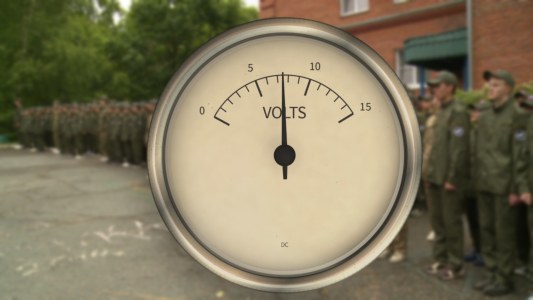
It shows 7.5 V
